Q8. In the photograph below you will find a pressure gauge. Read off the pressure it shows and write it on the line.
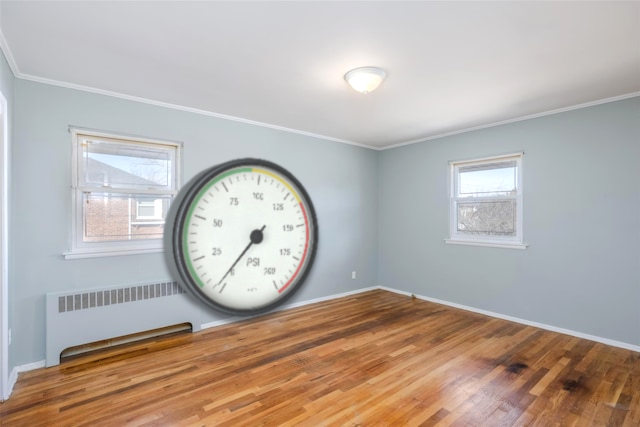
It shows 5 psi
